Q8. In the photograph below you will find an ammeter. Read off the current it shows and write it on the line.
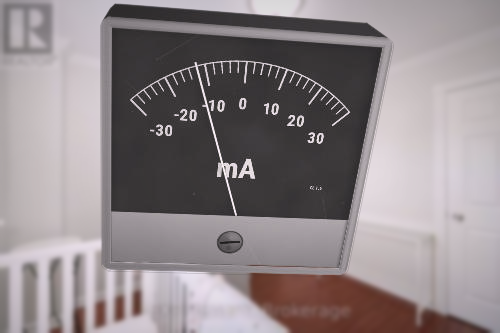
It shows -12 mA
